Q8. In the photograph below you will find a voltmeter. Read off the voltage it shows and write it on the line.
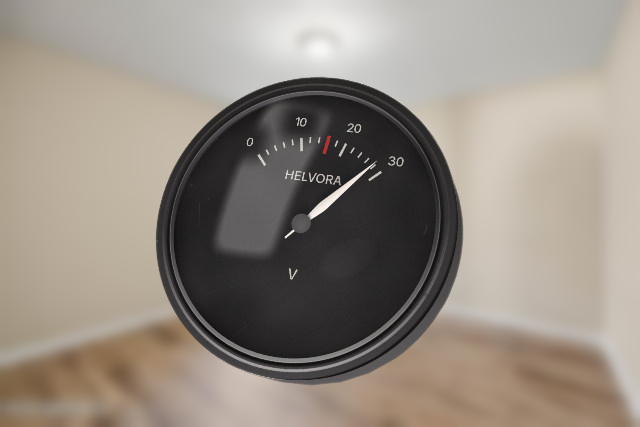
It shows 28 V
